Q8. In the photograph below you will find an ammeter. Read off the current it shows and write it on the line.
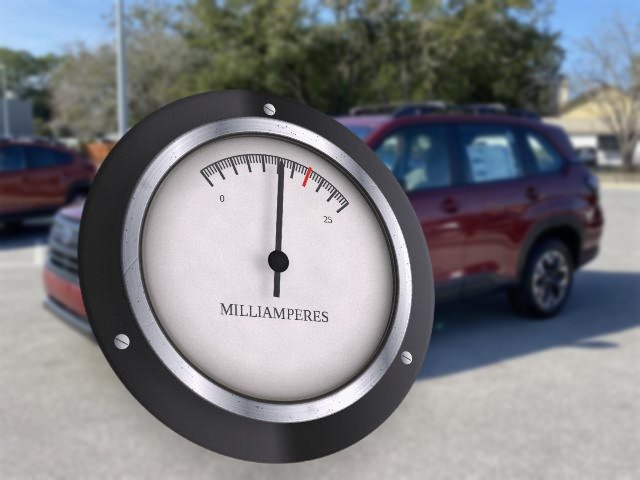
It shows 12.5 mA
